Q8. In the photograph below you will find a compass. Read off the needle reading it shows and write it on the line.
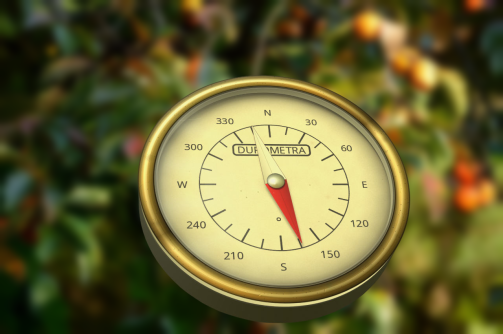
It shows 165 °
